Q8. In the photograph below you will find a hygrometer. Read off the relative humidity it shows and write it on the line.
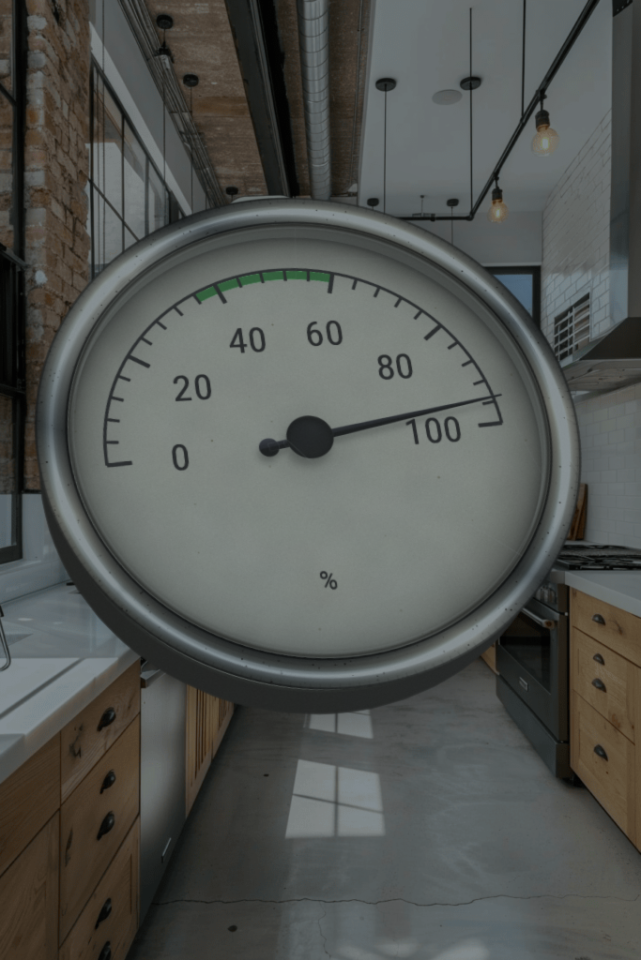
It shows 96 %
